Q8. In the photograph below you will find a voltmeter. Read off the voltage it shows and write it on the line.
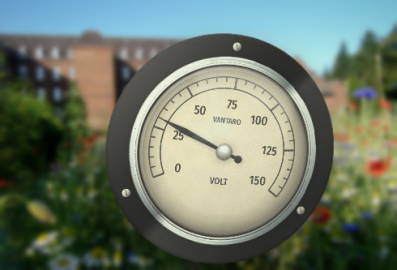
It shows 30 V
